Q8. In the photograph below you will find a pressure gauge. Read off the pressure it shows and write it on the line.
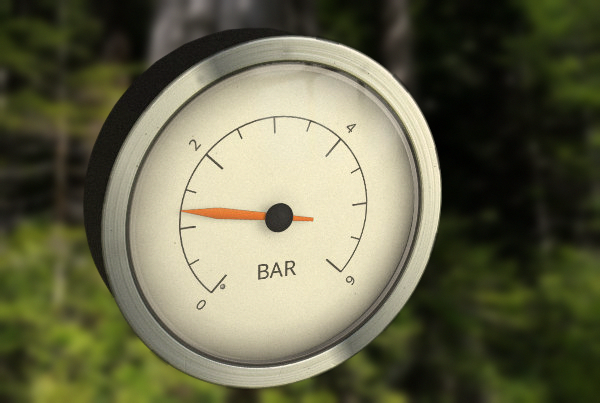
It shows 1.25 bar
